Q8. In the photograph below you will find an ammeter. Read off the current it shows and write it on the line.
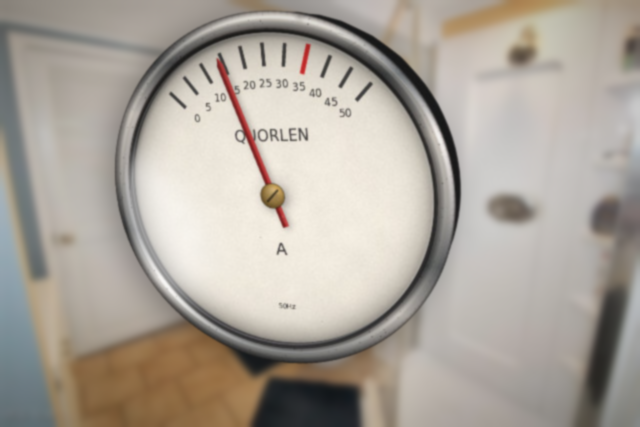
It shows 15 A
